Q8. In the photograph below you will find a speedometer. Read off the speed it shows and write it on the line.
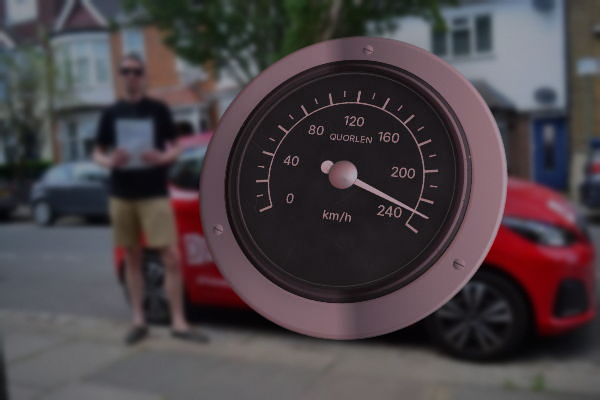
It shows 230 km/h
